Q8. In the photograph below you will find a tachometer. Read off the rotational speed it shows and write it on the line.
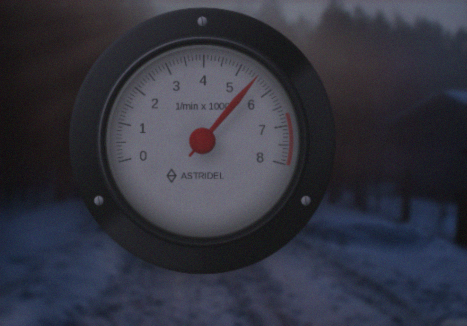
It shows 5500 rpm
